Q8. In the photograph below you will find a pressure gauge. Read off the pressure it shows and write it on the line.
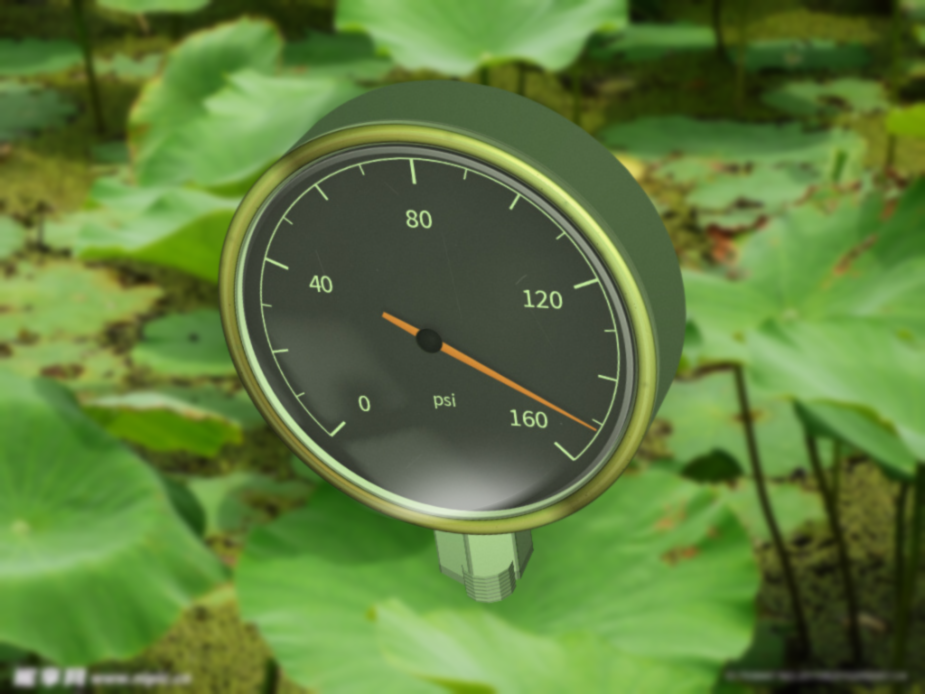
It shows 150 psi
